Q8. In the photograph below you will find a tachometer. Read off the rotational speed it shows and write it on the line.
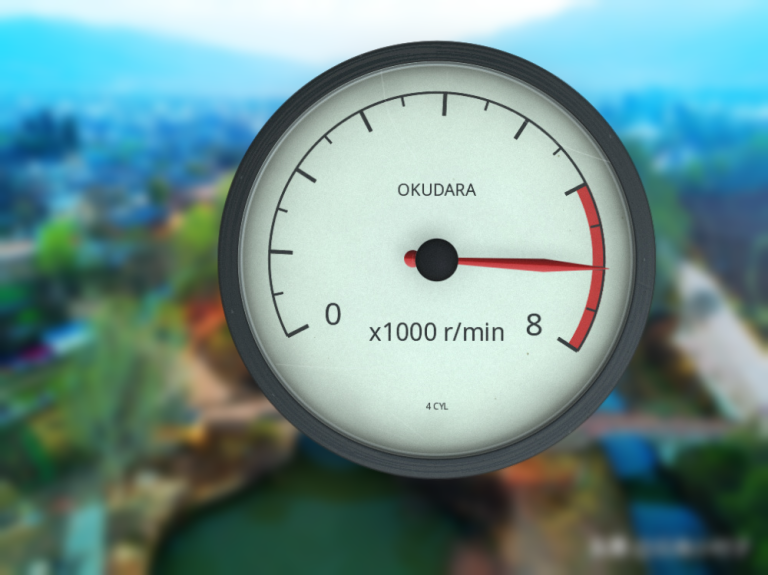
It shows 7000 rpm
